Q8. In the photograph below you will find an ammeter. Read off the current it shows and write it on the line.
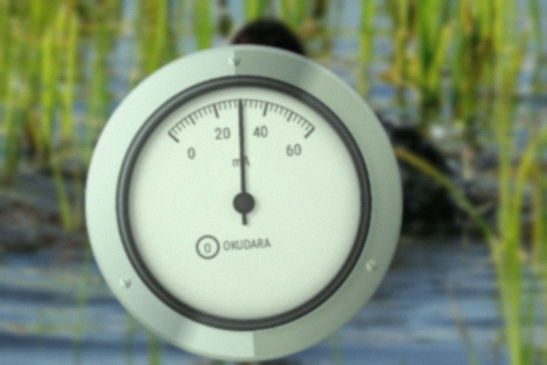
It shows 30 mA
